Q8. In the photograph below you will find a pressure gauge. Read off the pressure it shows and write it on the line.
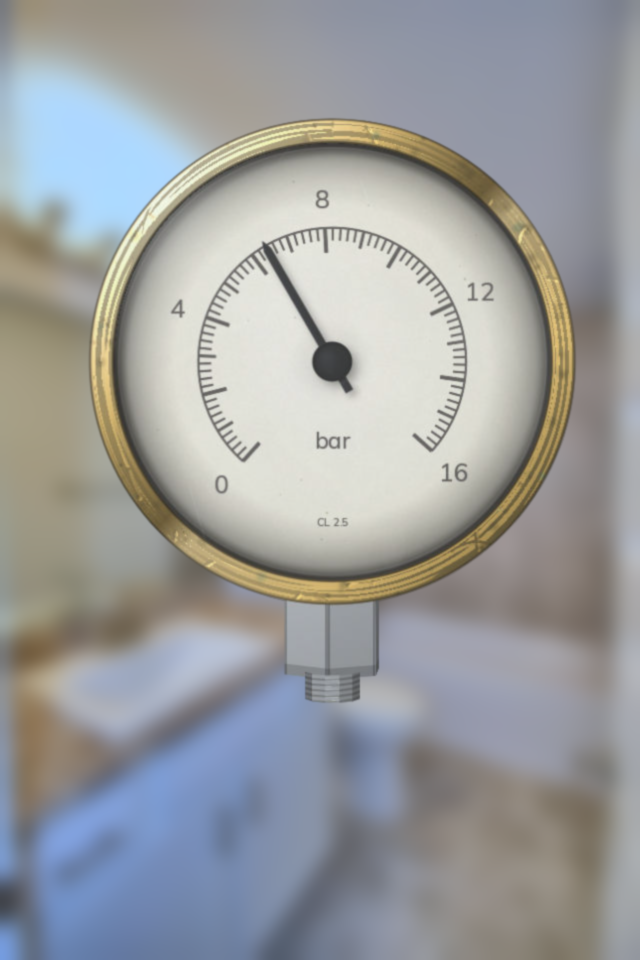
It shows 6.4 bar
